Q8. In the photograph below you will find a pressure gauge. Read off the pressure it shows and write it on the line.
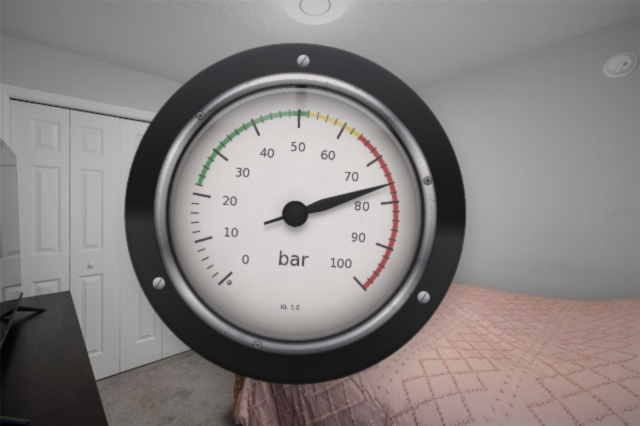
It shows 76 bar
